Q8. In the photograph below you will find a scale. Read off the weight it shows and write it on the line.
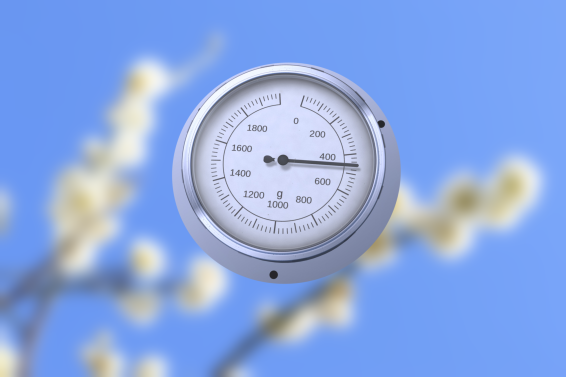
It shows 460 g
